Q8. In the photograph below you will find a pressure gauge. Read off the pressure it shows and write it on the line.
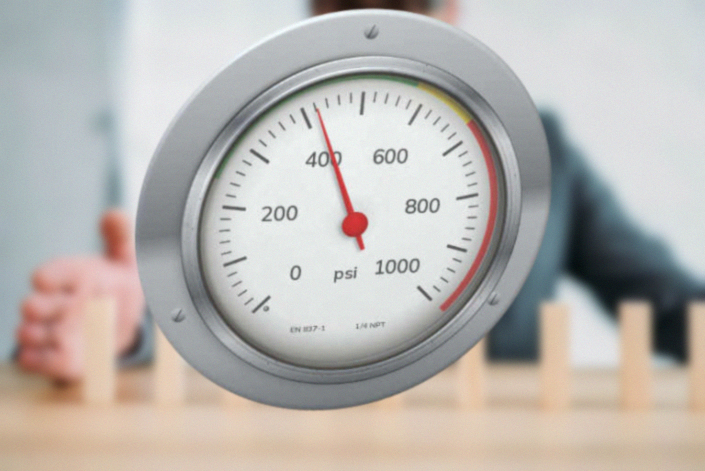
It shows 420 psi
